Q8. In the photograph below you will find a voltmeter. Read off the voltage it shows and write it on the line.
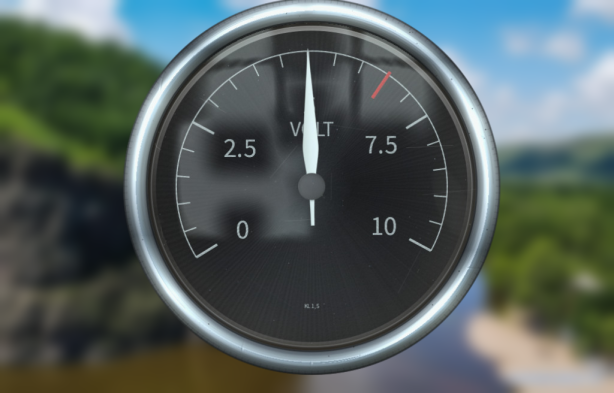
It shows 5 V
